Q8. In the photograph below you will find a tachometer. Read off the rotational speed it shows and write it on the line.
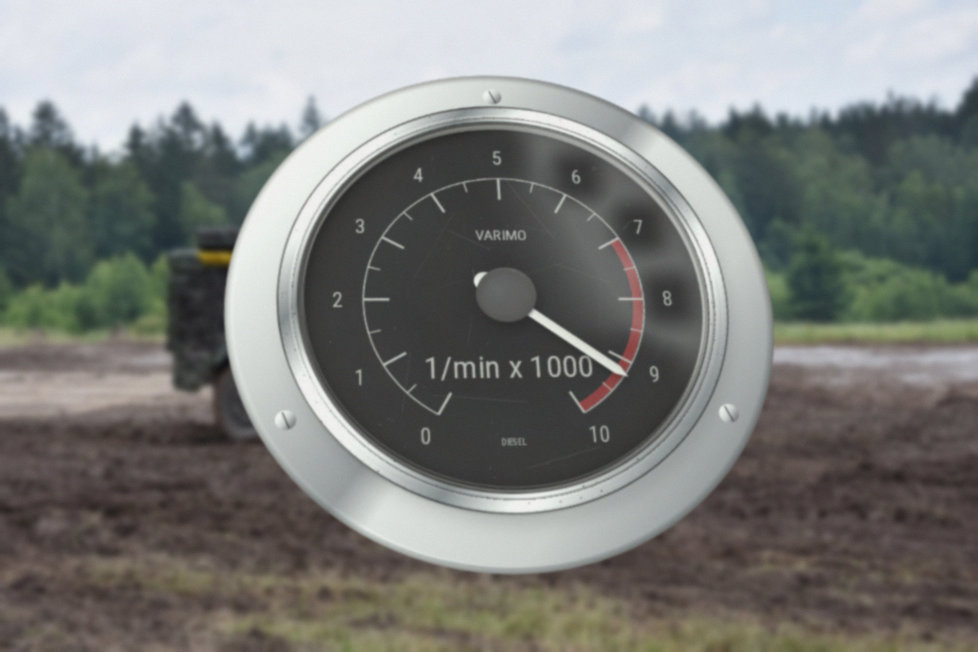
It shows 9250 rpm
